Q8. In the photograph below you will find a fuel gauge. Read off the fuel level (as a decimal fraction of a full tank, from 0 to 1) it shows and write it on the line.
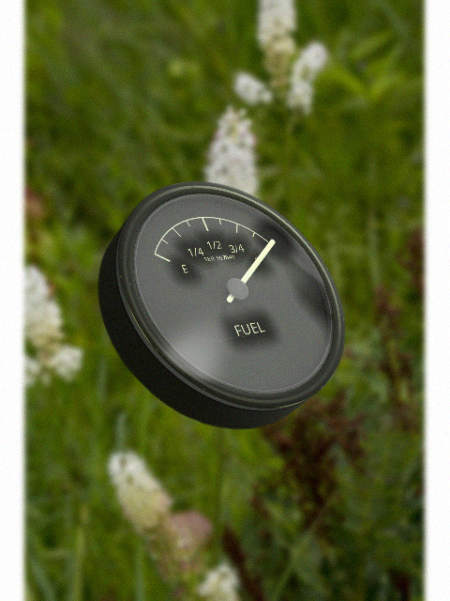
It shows 1
